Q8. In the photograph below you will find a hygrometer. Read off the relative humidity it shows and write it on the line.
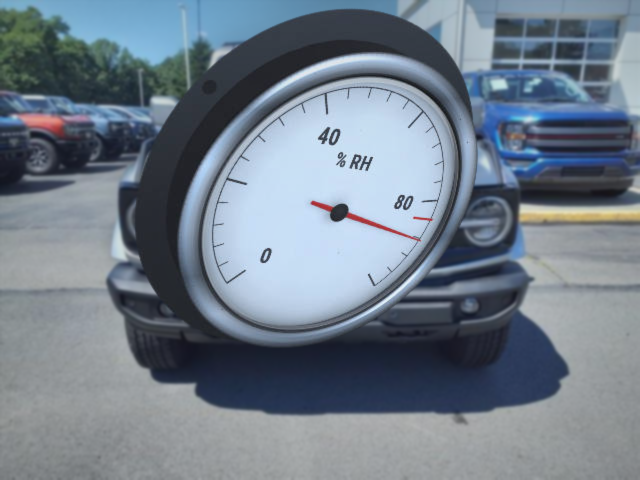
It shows 88 %
